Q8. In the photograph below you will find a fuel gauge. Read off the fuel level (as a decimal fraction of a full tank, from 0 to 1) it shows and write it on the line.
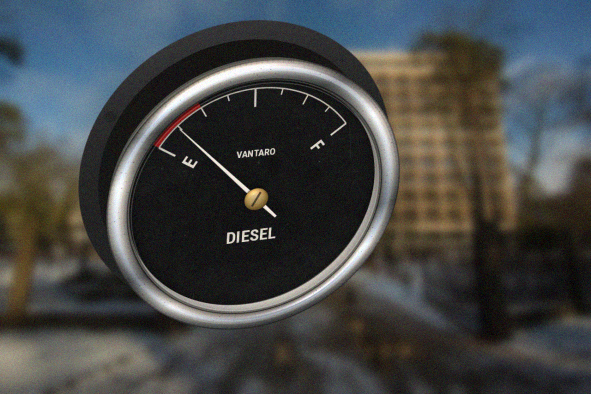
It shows 0.125
